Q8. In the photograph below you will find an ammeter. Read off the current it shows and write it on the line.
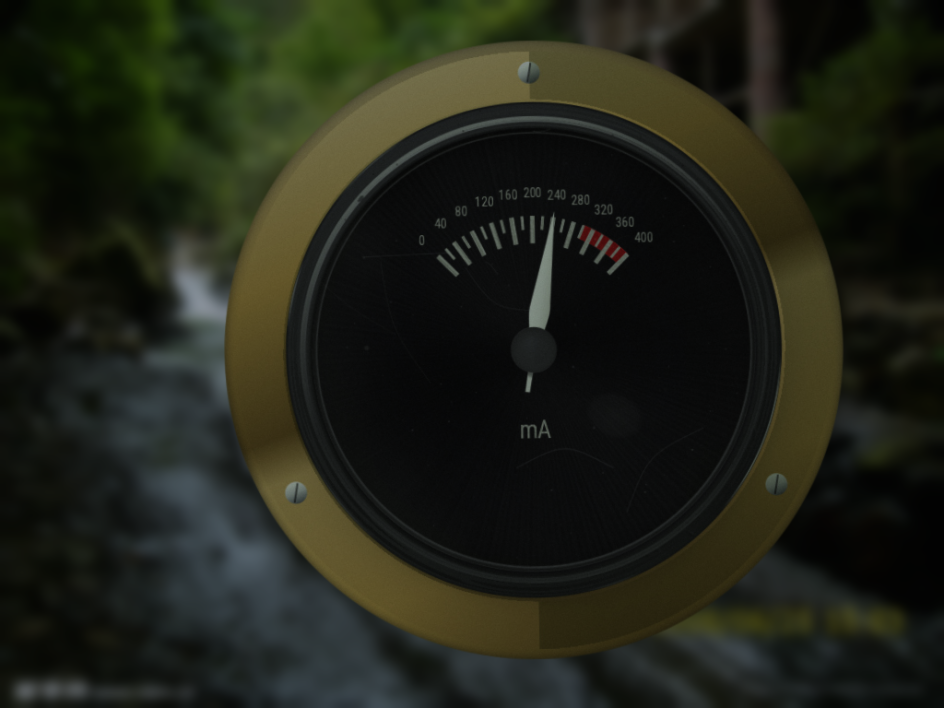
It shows 240 mA
